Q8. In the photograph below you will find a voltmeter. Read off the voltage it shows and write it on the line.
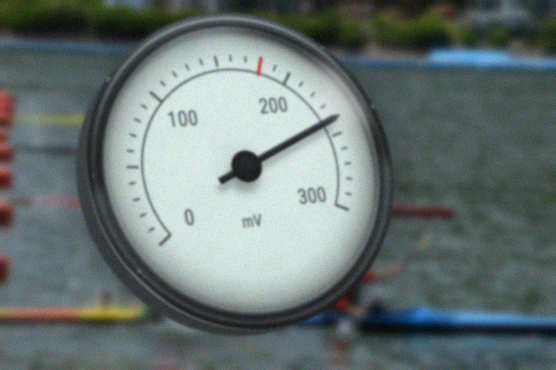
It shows 240 mV
